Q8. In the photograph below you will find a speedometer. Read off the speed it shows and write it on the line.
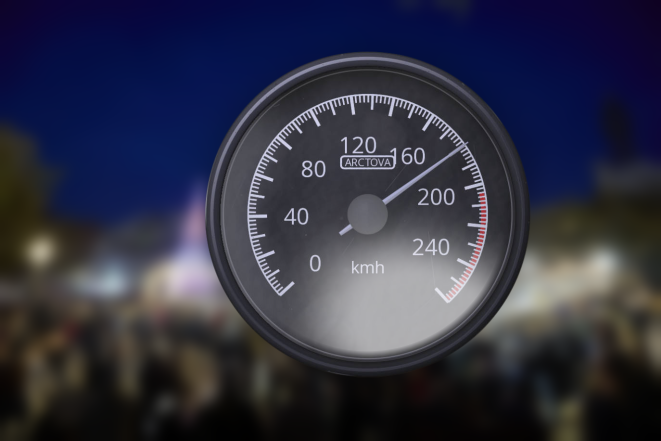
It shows 180 km/h
